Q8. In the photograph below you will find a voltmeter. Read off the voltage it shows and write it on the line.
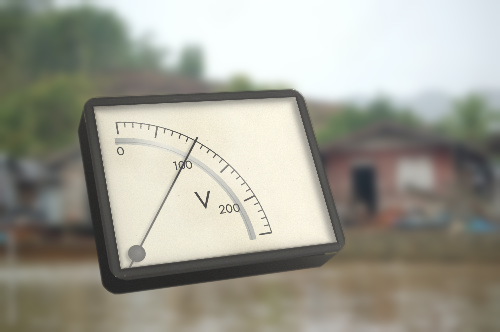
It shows 100 V
